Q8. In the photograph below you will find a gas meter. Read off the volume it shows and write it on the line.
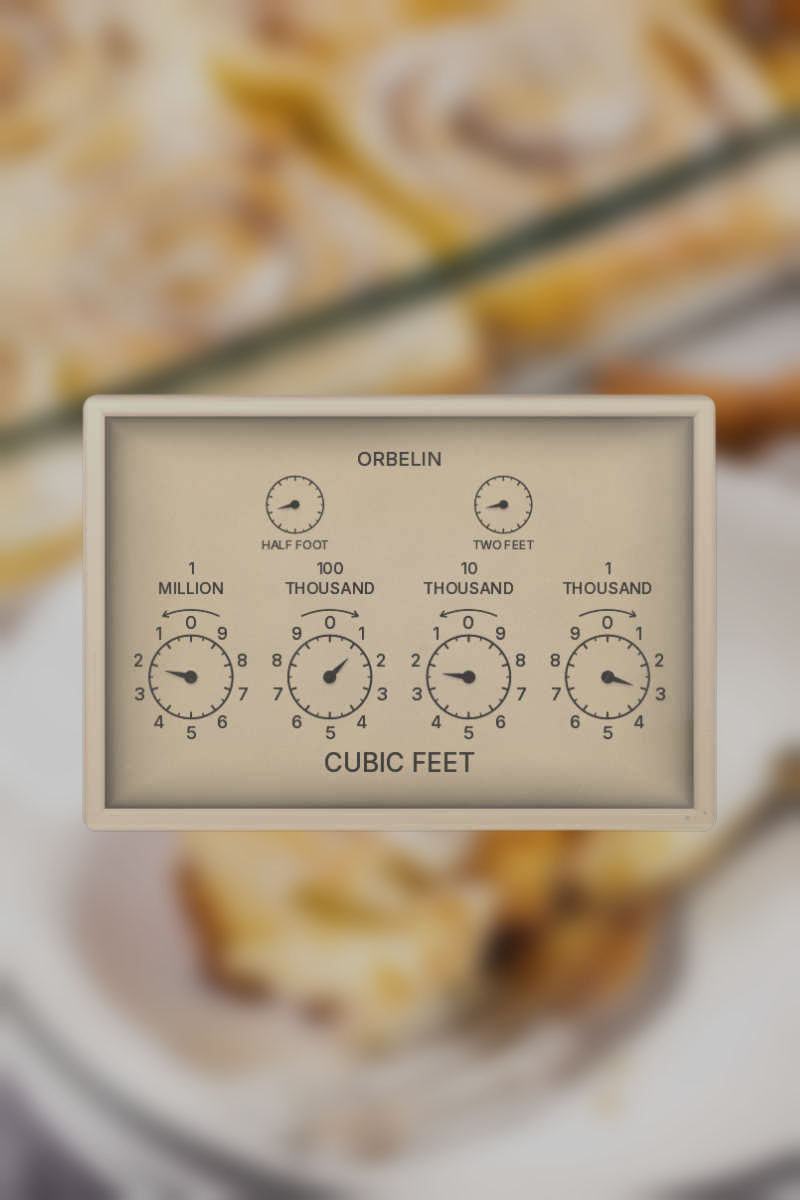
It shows 212300 ft³
